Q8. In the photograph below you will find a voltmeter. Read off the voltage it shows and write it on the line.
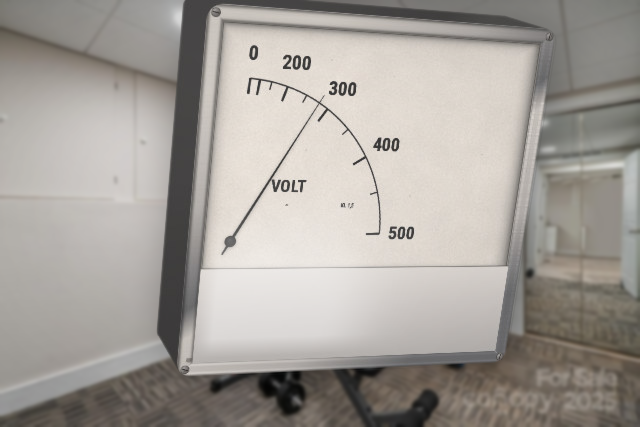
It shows 275 V
